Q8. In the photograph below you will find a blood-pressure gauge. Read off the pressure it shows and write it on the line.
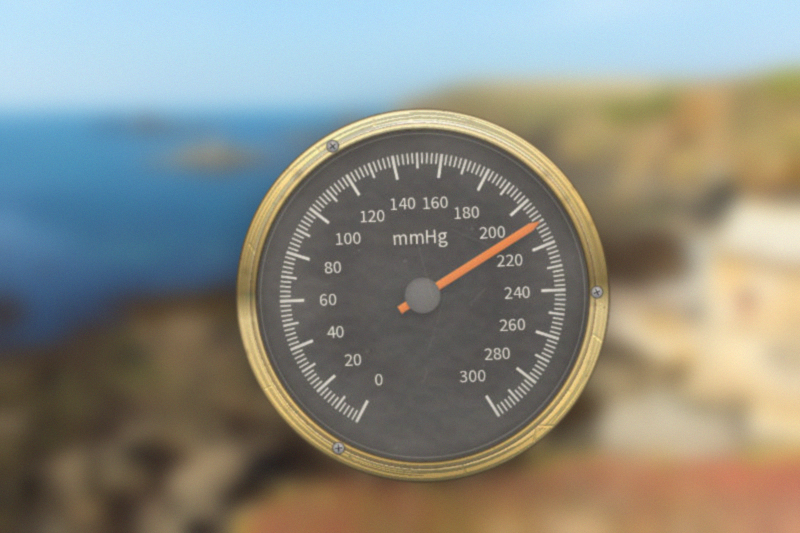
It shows 210 mmHg
